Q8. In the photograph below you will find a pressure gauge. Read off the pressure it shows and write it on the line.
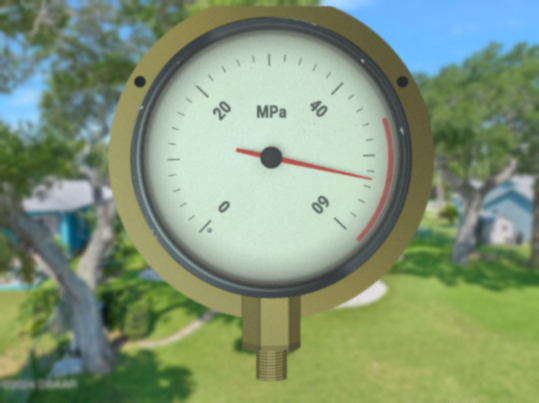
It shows 53 MPa
